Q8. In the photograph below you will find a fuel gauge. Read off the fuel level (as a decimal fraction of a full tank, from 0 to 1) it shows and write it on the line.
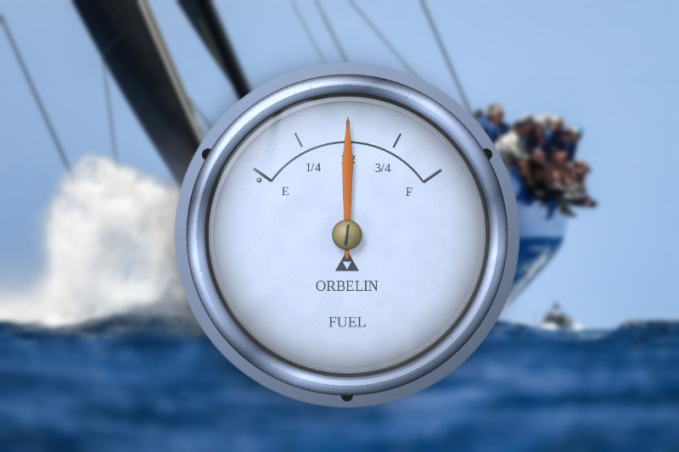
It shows 0.5
